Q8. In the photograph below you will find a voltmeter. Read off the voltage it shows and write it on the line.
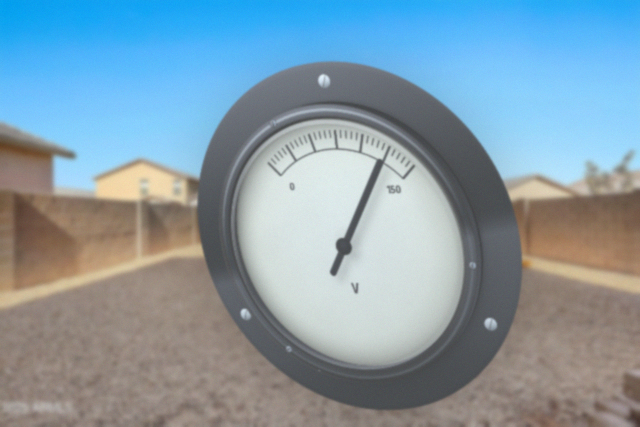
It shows 125 V
